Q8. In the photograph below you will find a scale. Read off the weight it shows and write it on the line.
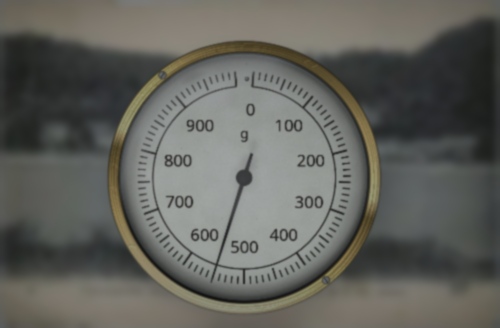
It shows 550 g
